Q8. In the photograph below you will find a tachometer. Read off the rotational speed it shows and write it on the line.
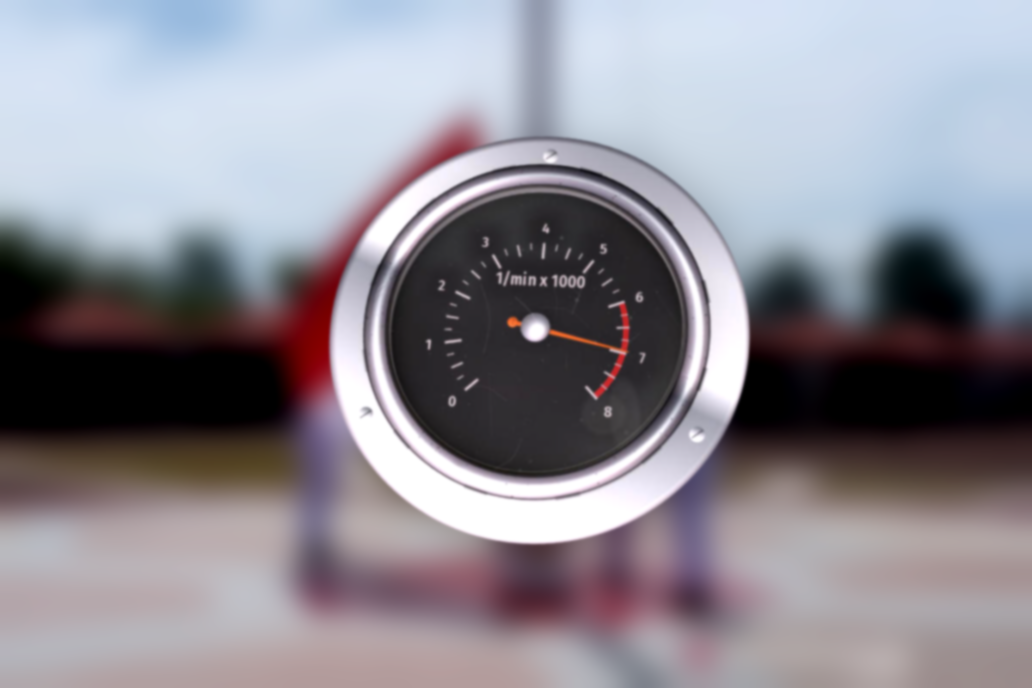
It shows 7000 rpm
